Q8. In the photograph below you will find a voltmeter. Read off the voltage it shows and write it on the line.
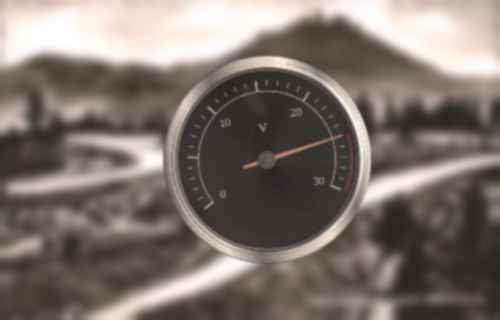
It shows 25 V
